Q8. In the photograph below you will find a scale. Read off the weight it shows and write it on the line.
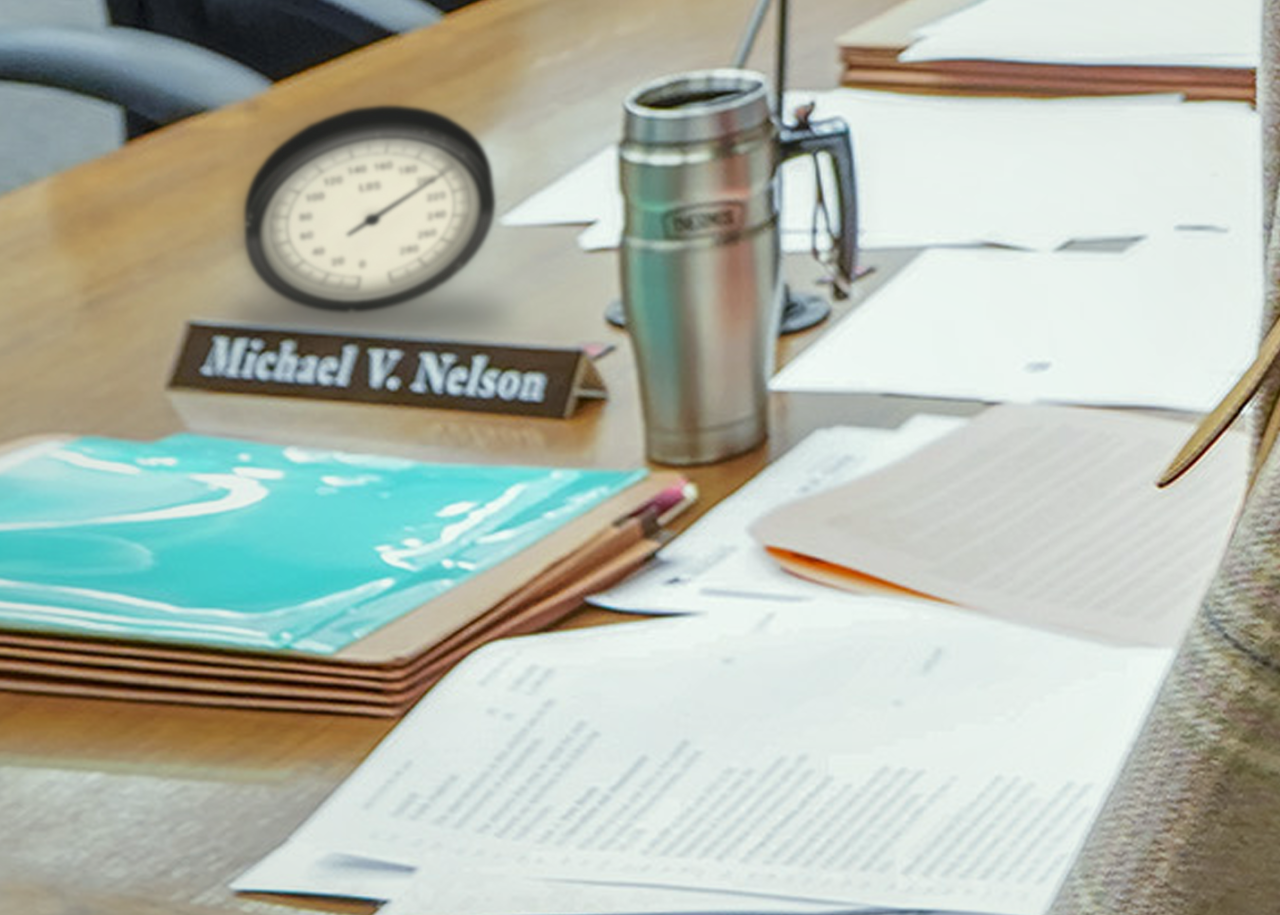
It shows 200 lb
